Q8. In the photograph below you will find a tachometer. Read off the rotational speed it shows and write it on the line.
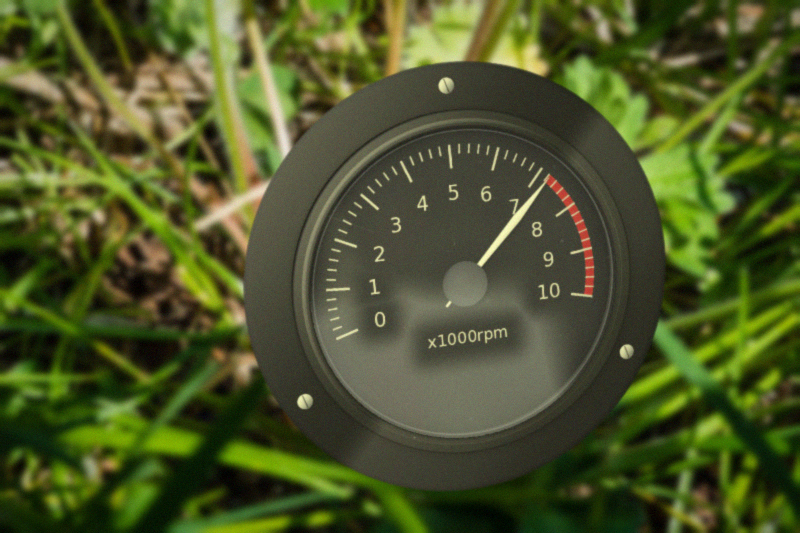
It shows 7200 rpm
